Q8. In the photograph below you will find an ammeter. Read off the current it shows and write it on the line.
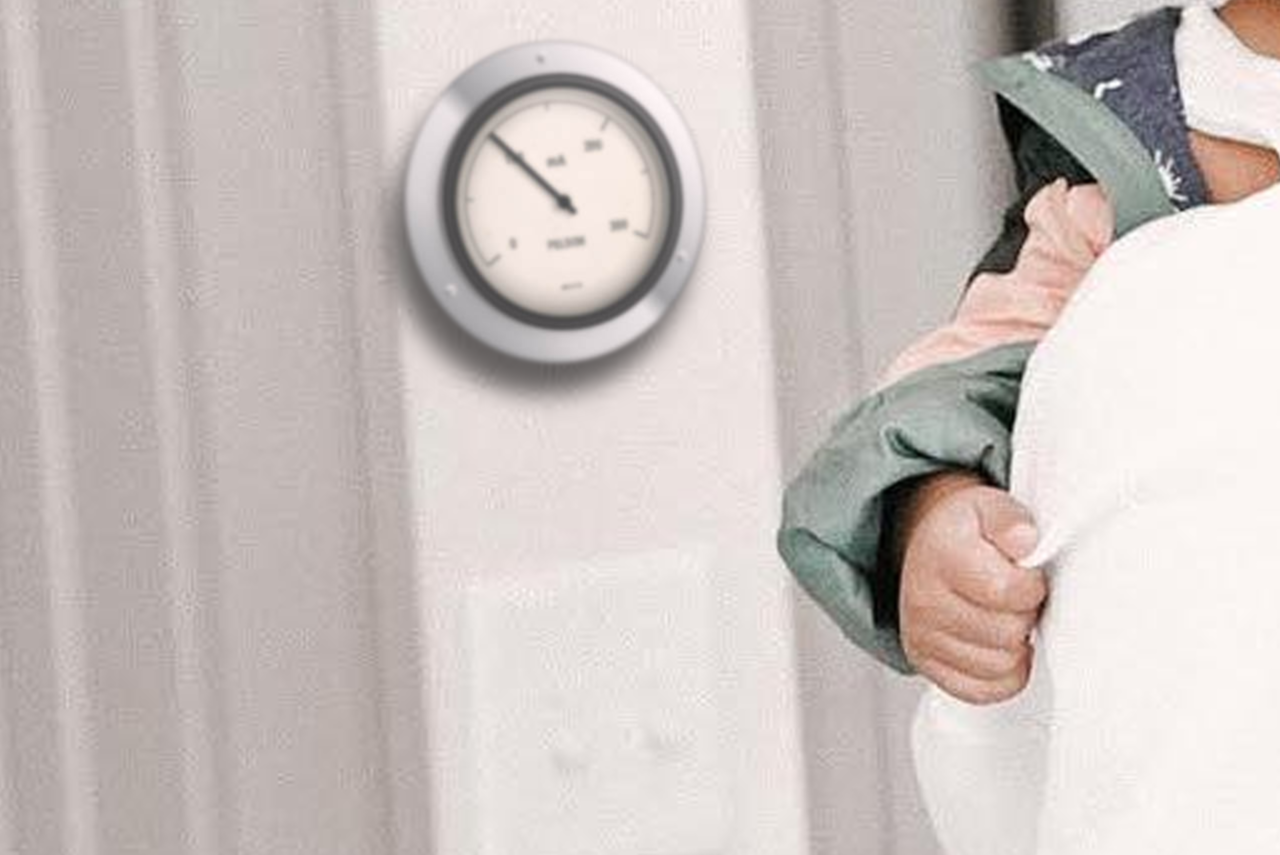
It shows 100 mA
